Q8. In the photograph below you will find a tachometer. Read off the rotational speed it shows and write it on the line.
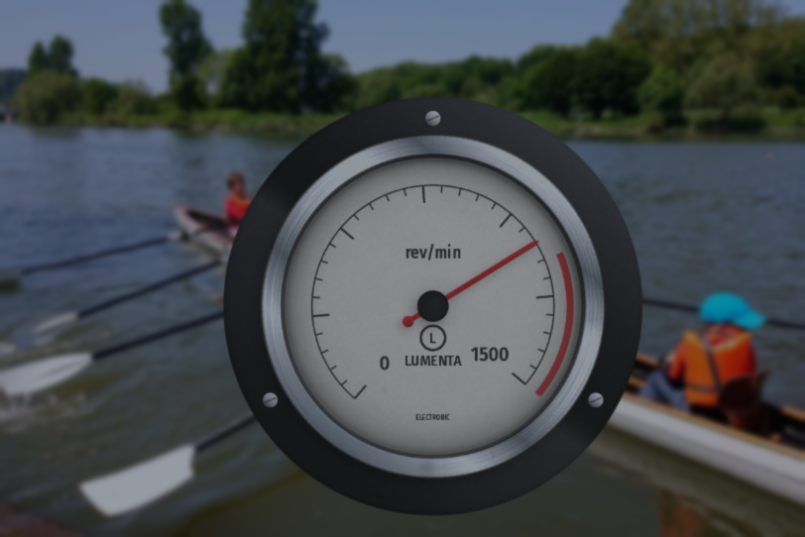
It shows 1100 rpm
